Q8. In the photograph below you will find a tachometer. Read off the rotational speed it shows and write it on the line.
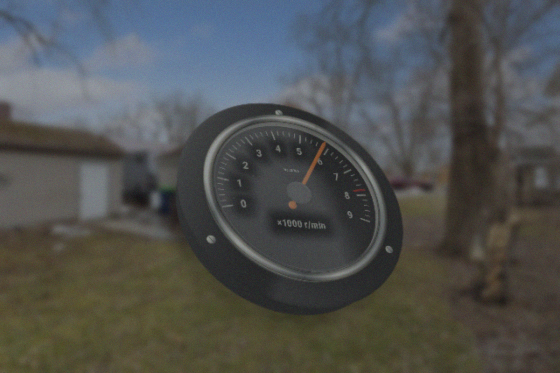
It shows 5800 rpm
